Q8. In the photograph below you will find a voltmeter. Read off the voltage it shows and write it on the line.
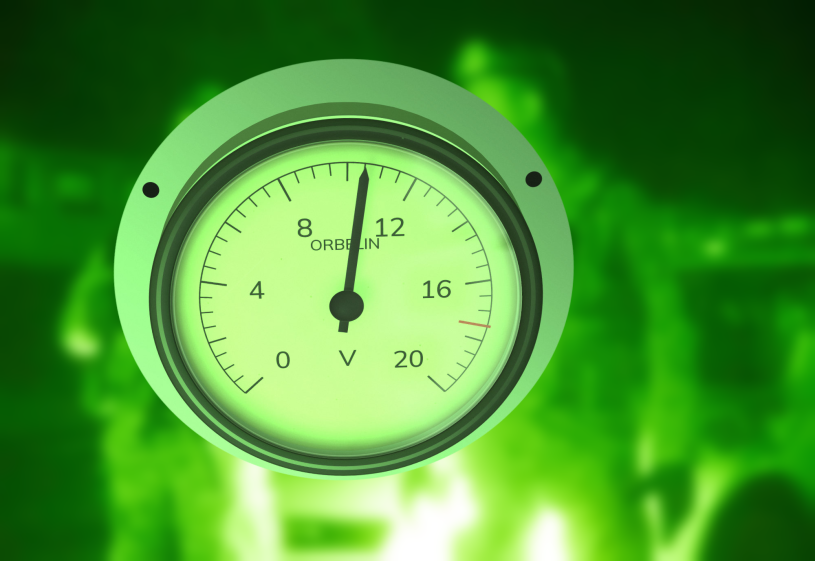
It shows 10.5 V
